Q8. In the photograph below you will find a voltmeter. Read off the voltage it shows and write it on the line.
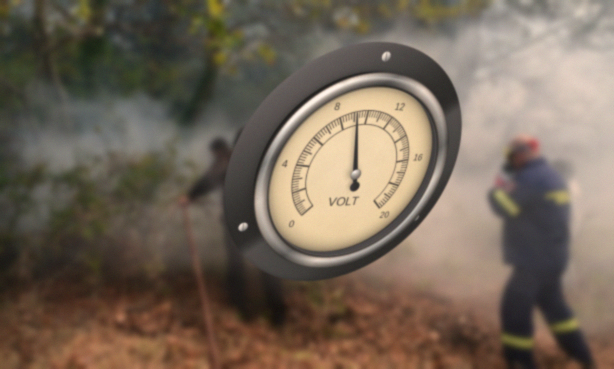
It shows 9 V
